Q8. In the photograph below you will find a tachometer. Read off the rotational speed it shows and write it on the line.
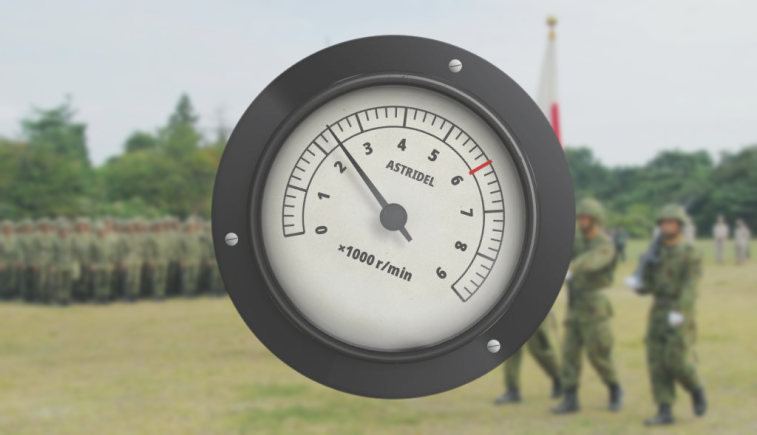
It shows 2400 rpm
